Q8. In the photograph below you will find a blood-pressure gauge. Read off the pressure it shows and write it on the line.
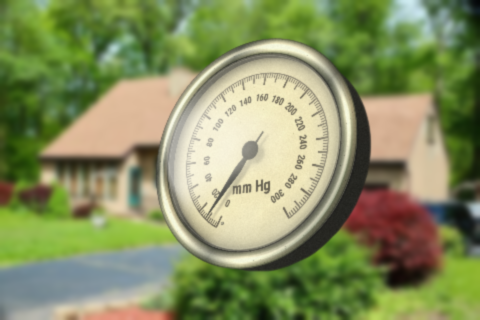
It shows 10 mmHg
